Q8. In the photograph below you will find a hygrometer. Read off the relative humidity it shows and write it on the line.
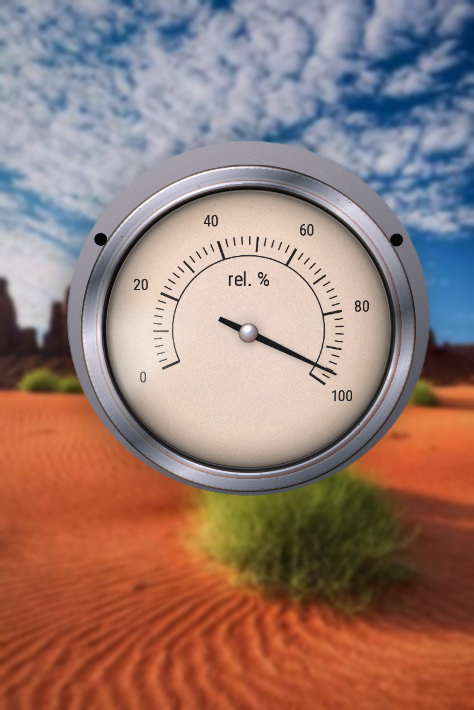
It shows 96 %
